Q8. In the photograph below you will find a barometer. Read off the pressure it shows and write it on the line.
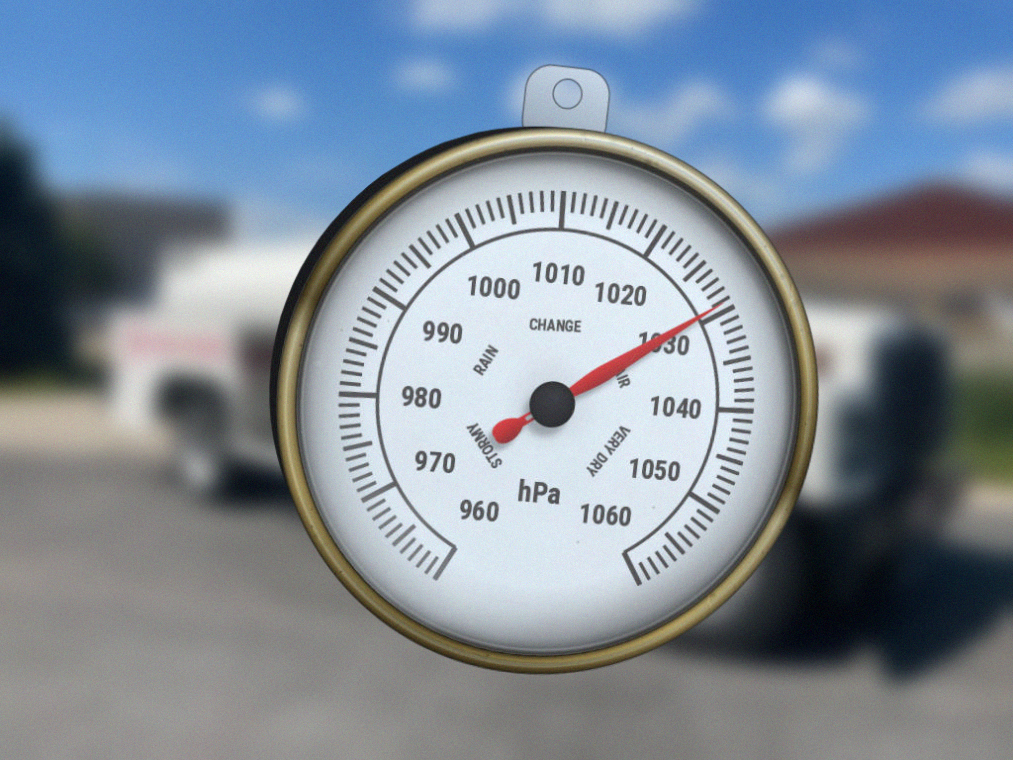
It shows 1029 hPa
